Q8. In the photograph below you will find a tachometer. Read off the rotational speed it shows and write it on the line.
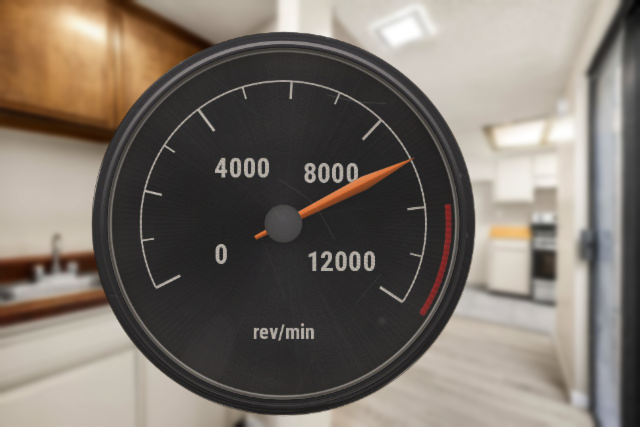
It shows 9000 rpm
